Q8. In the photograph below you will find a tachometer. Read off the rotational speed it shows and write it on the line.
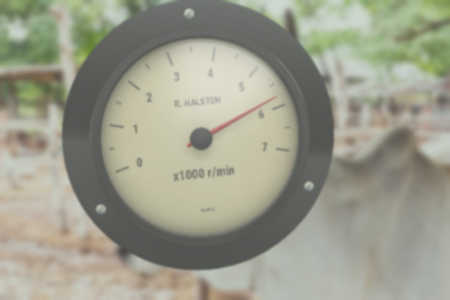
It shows 5750 rpm
